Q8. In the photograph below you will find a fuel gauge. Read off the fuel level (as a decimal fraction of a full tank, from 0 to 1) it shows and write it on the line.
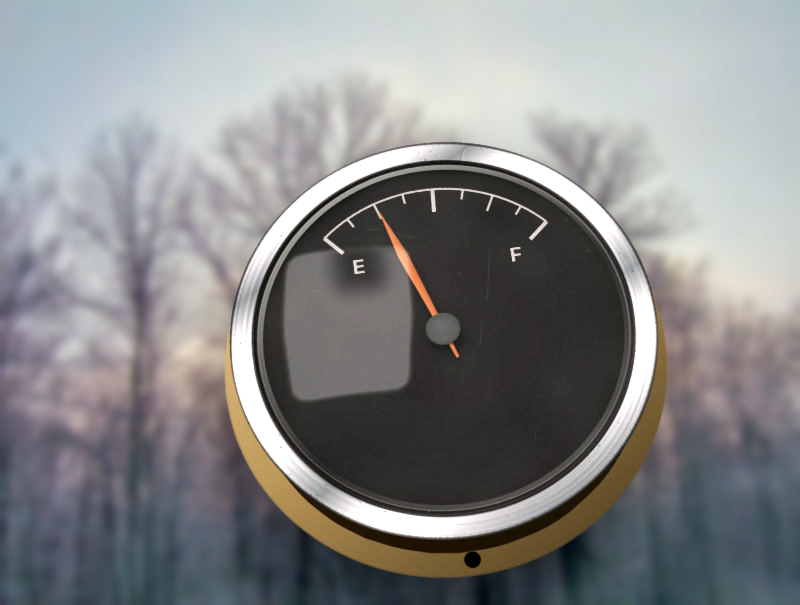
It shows 0.25
